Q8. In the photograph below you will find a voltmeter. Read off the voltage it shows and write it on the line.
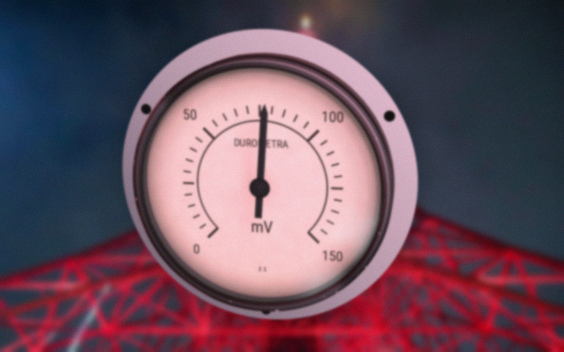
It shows 77.5 mV
